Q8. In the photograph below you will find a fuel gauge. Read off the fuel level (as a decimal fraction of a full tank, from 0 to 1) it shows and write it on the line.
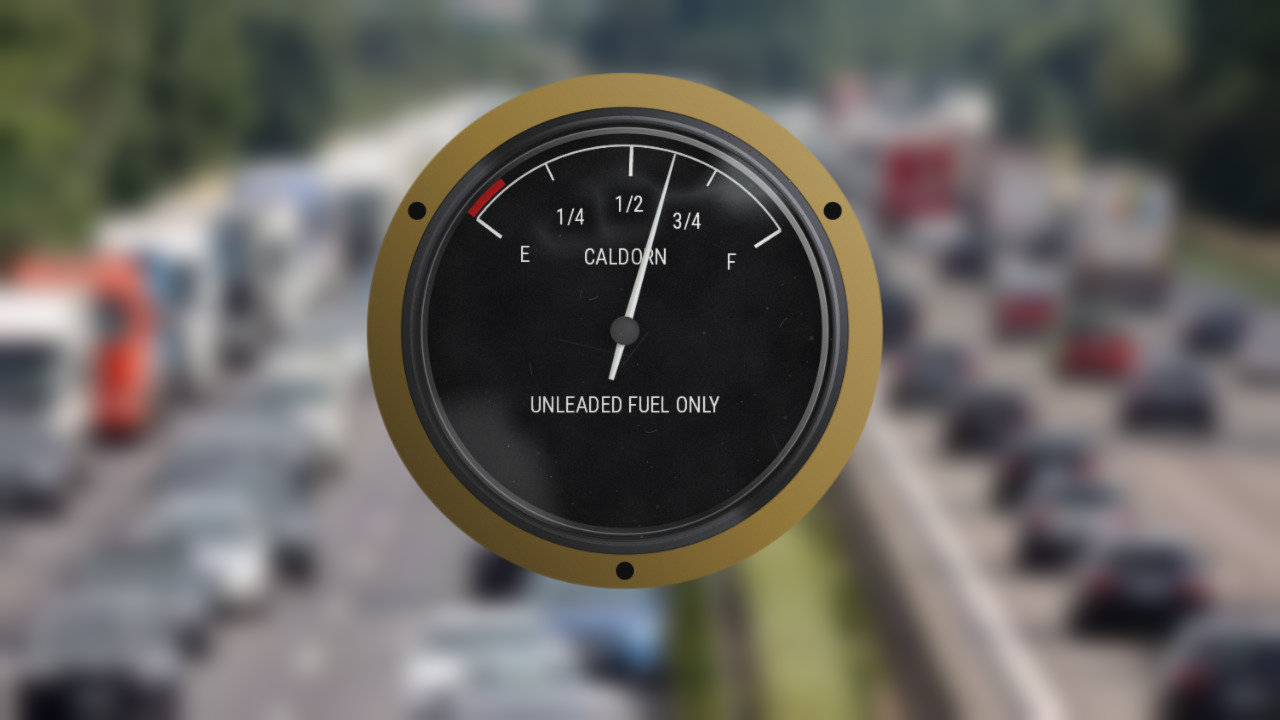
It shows 0.625
